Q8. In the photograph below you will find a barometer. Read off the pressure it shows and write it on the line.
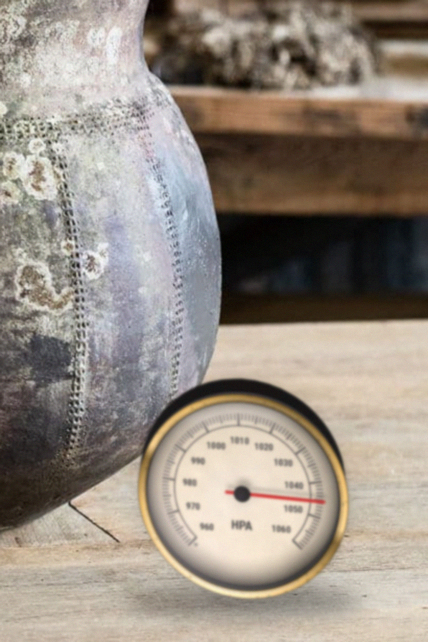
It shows 1045 hPa
